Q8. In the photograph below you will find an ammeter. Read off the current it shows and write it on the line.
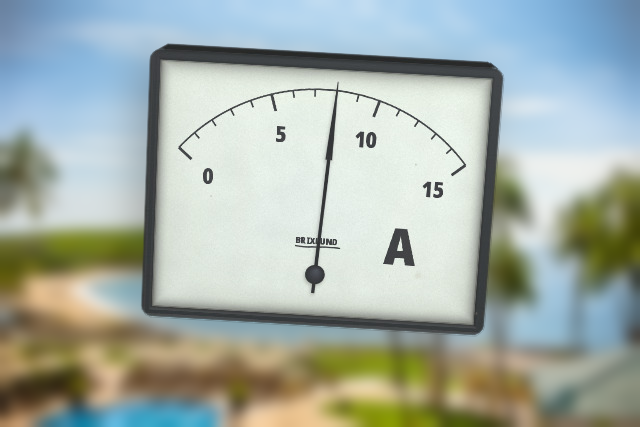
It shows 8 A
